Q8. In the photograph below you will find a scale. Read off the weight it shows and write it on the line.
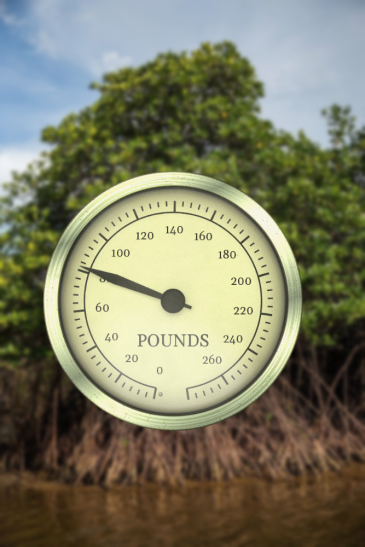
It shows 82 lb
